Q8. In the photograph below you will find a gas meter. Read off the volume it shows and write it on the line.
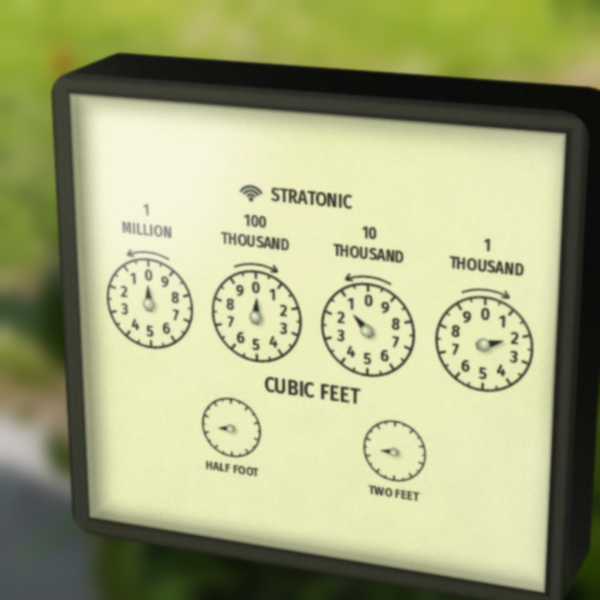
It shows 1200 ft³
